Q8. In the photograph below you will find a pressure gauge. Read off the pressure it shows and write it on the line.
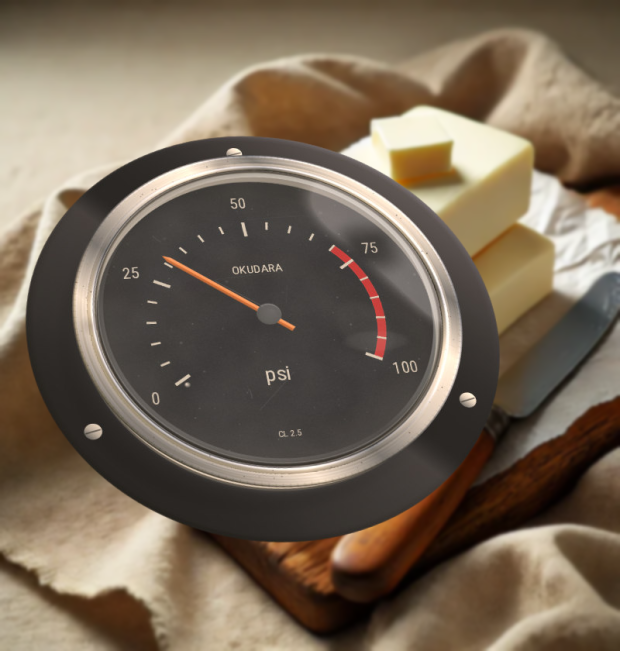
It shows 30 psi
